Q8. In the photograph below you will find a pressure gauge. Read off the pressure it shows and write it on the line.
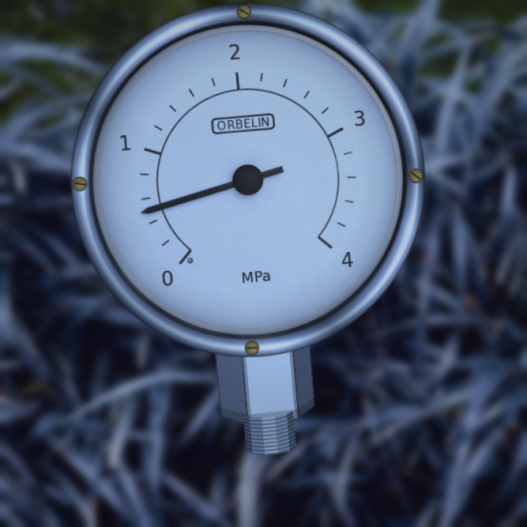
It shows 0.5 MPa
